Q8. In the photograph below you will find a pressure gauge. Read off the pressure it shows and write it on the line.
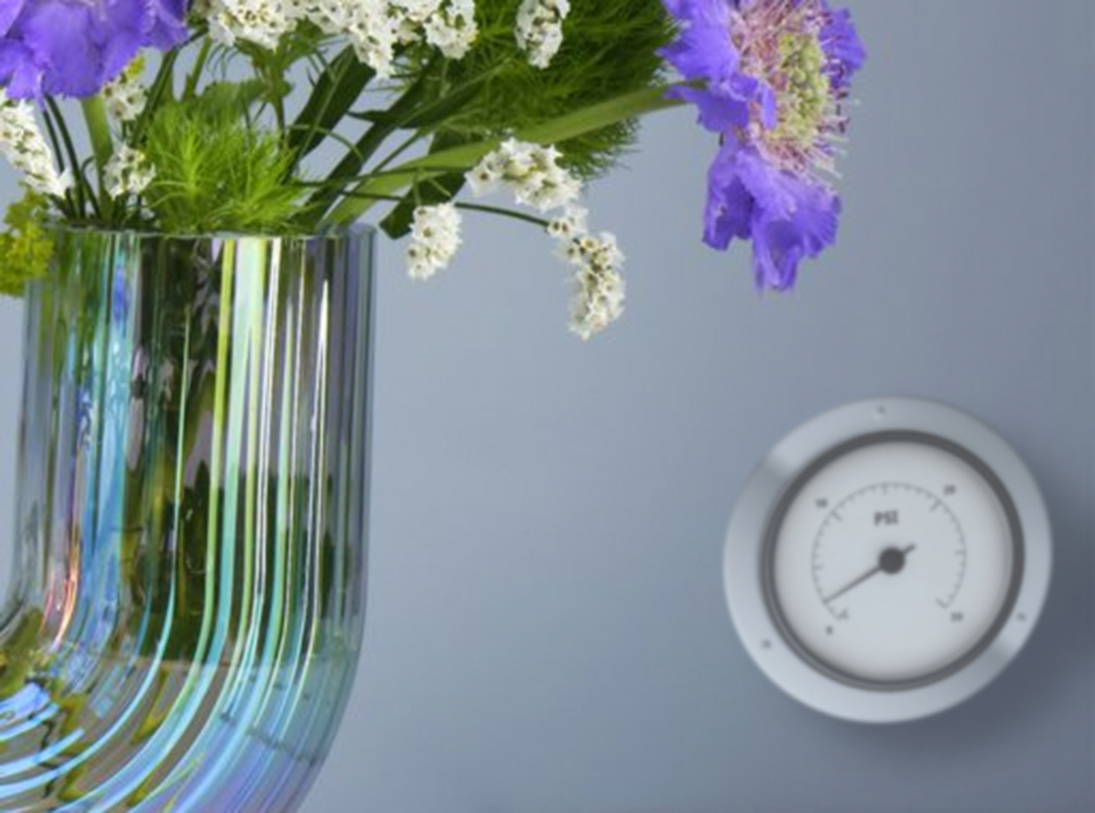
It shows 2 psi
